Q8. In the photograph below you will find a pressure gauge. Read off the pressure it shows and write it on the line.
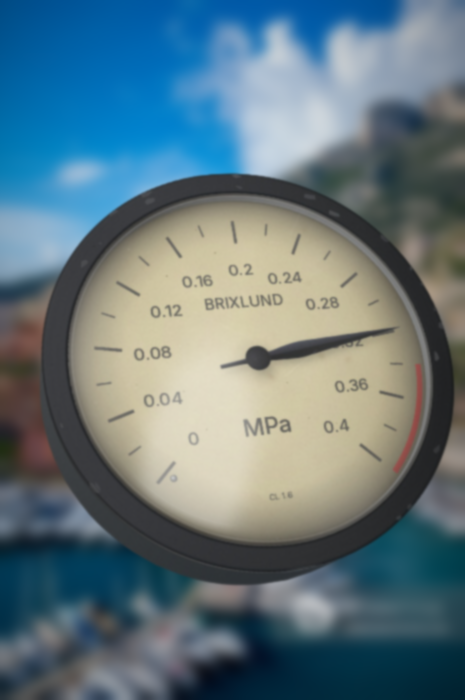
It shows 0.32 MPa
